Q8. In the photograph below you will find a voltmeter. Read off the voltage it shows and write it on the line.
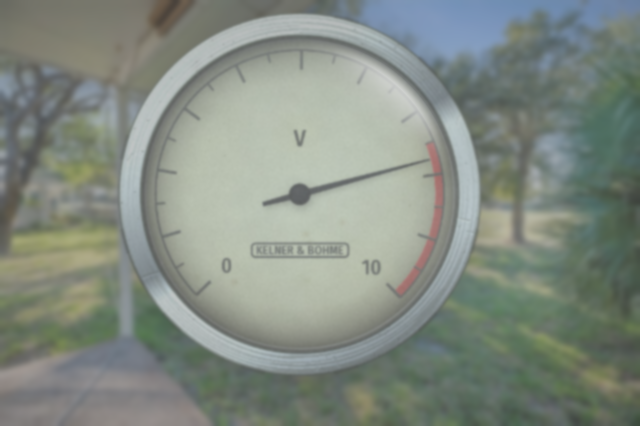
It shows 7.75 V
